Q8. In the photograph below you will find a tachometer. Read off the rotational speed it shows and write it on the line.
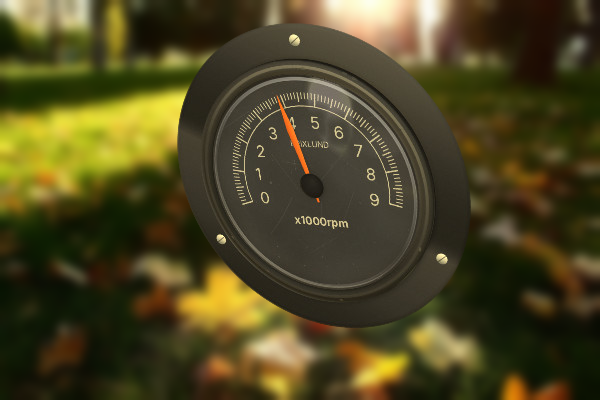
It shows 4000 rpm
